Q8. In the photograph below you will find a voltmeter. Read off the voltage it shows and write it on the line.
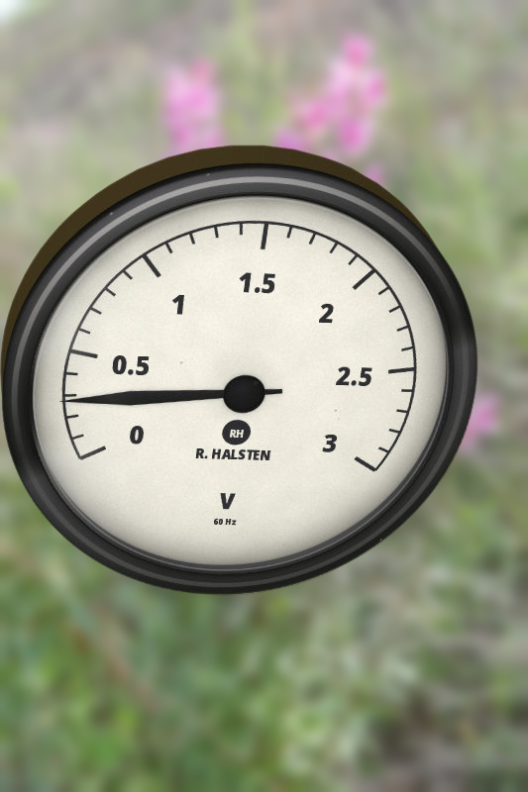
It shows 0.3 V
